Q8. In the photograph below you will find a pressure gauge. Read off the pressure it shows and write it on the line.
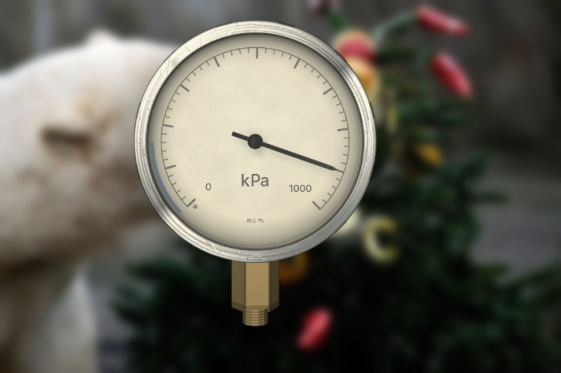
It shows 900 kPa
